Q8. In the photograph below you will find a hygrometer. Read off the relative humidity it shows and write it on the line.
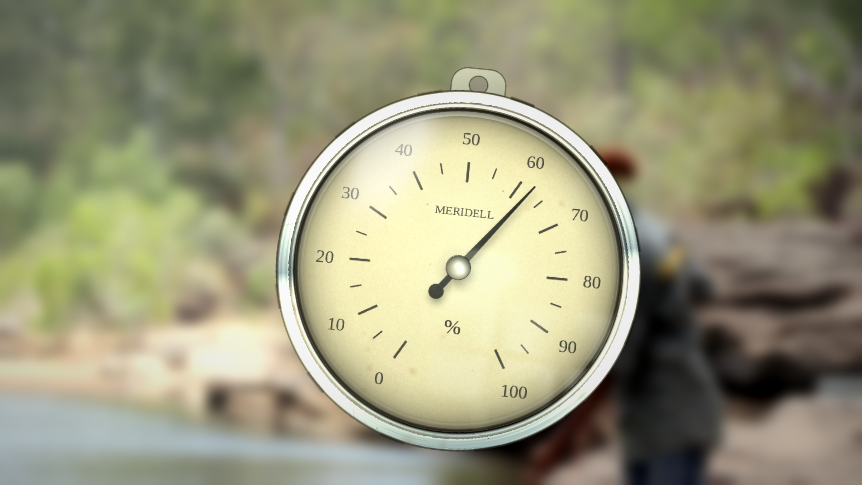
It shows 62.5 %
